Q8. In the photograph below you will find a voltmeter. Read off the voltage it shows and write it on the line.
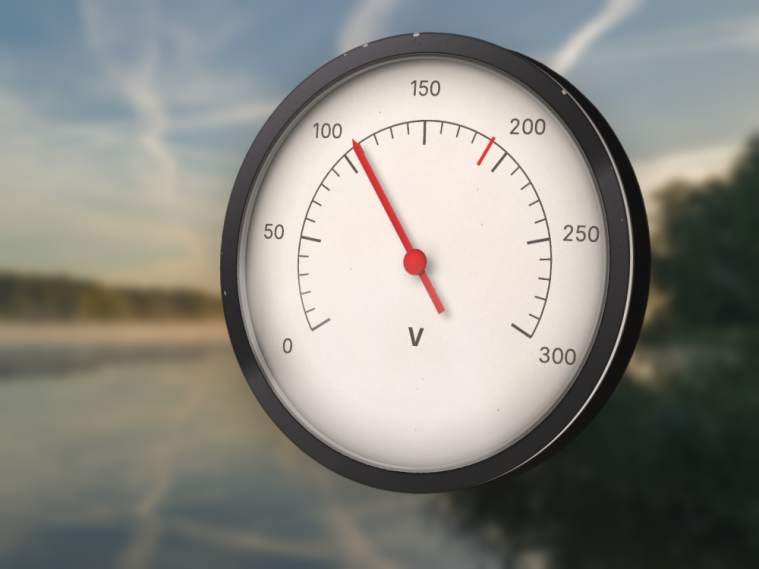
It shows 110 V
